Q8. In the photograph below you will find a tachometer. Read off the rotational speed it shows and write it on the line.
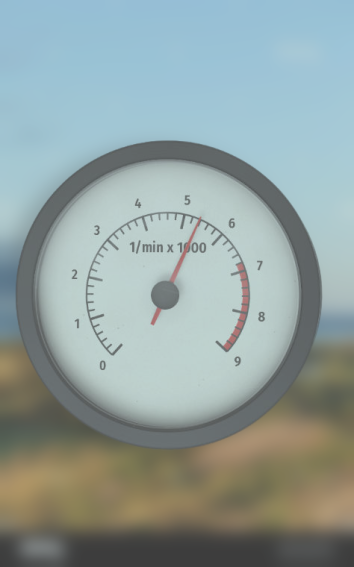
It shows 5400 rpm
